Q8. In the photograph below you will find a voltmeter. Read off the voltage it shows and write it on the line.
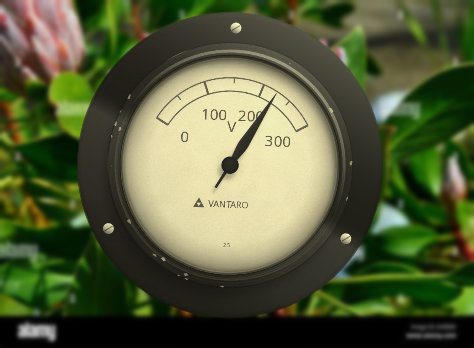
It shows 225 V
